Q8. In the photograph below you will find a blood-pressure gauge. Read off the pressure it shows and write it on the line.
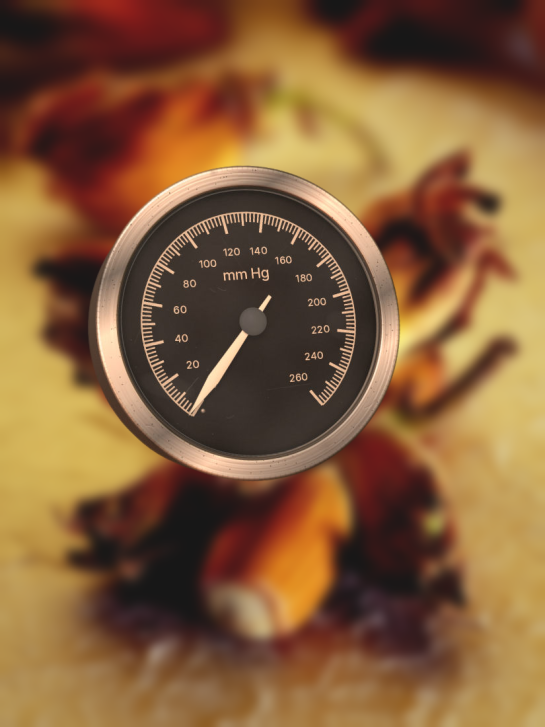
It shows 2 mmHg
